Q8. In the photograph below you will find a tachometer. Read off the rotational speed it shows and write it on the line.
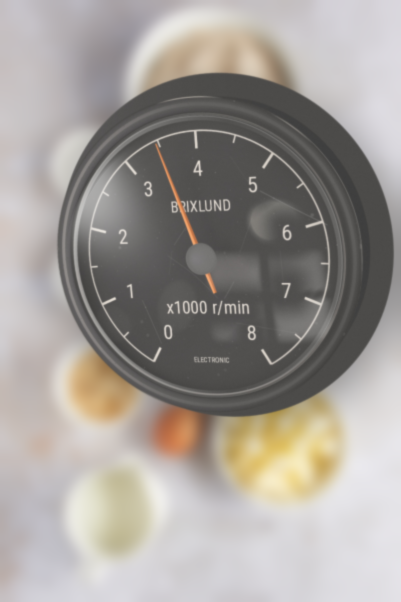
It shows 3500 rpm
